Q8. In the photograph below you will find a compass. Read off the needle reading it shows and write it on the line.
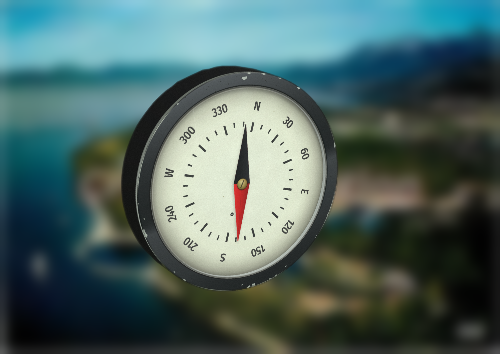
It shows 170 °
